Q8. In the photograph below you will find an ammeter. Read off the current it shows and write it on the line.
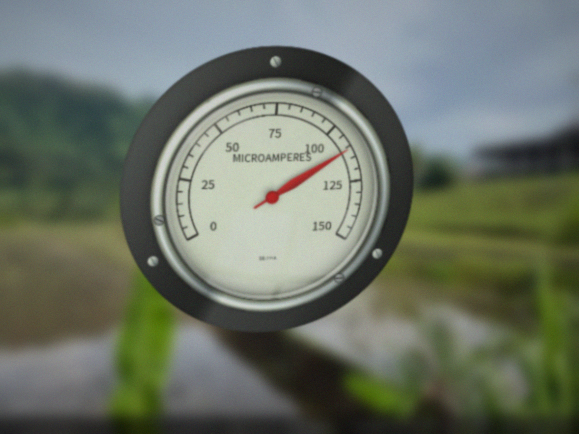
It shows 110 µA
